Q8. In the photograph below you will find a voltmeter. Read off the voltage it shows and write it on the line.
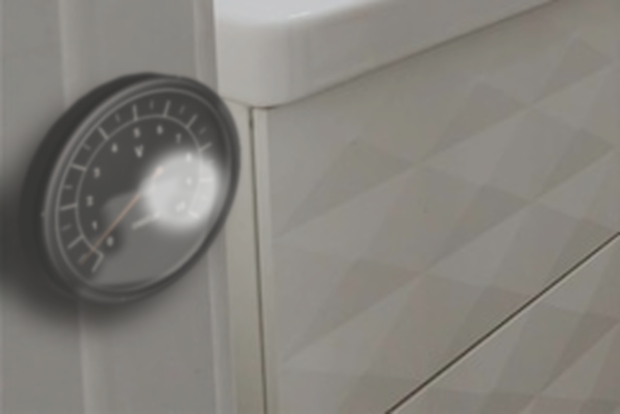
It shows 0.5 V
